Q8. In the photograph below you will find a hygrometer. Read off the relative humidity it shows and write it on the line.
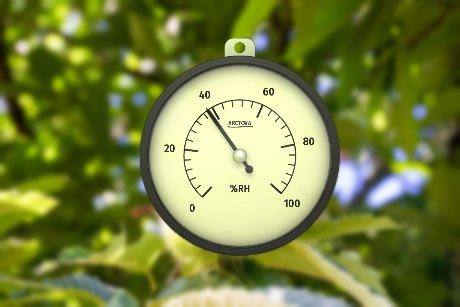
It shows 38 %
